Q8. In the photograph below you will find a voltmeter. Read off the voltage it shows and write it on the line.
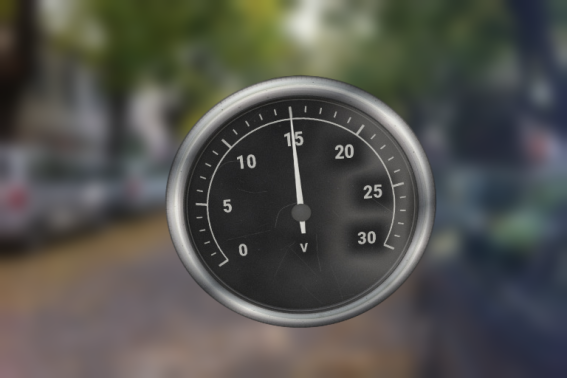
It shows 15 V
